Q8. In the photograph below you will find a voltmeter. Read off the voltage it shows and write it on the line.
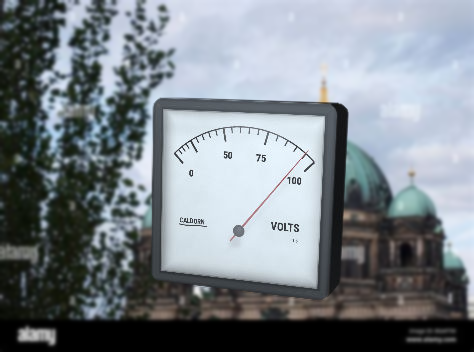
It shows 95 V
